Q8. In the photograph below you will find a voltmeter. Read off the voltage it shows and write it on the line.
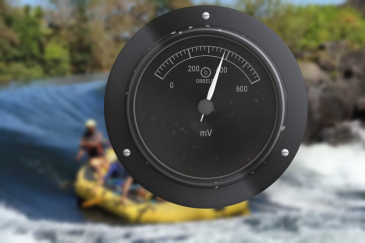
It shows 380 mV
